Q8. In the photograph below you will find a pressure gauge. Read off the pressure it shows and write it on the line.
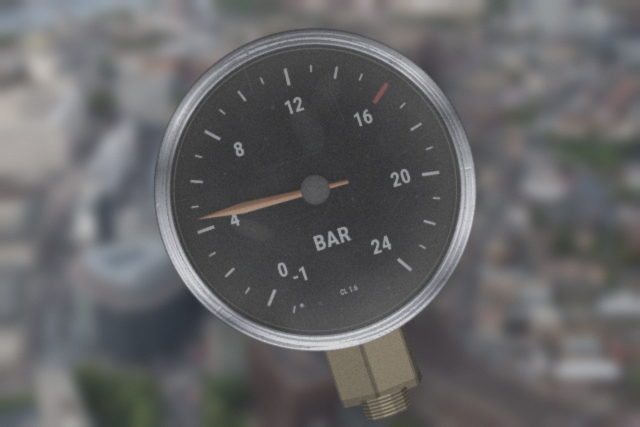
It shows 4.5 bar
